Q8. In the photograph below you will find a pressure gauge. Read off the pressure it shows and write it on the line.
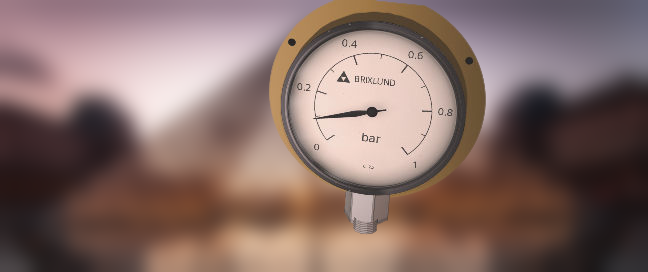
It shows 0.1 bar
